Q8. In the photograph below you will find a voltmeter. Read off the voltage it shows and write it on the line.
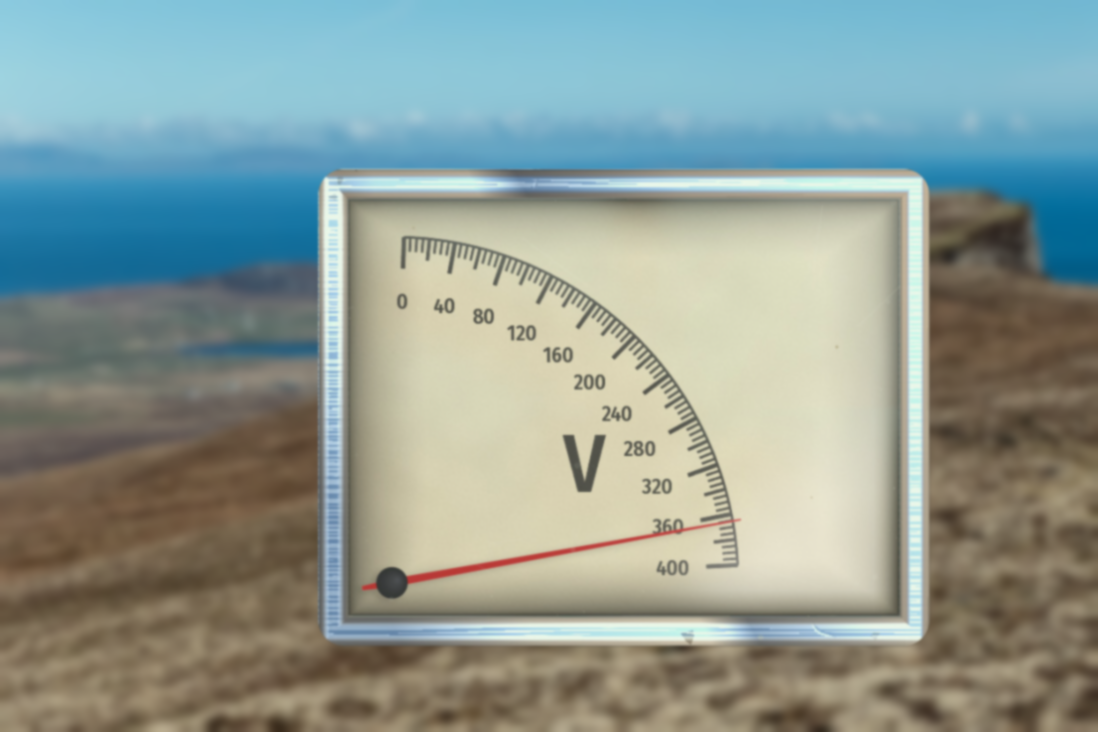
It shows 365 V
